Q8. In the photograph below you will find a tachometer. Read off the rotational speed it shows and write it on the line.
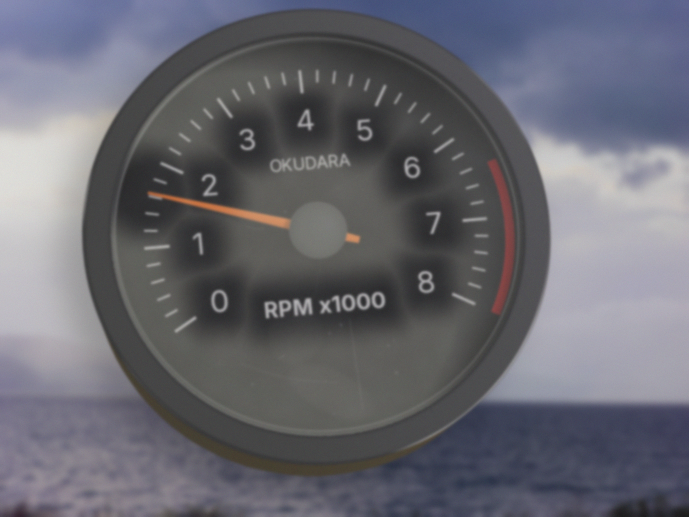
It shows 1600 rpm
